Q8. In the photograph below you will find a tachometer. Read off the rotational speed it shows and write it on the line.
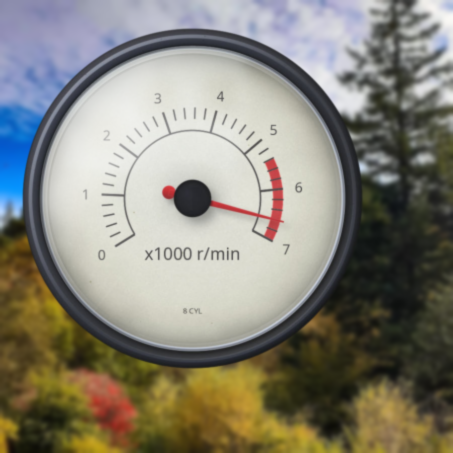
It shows 6600 rpm
